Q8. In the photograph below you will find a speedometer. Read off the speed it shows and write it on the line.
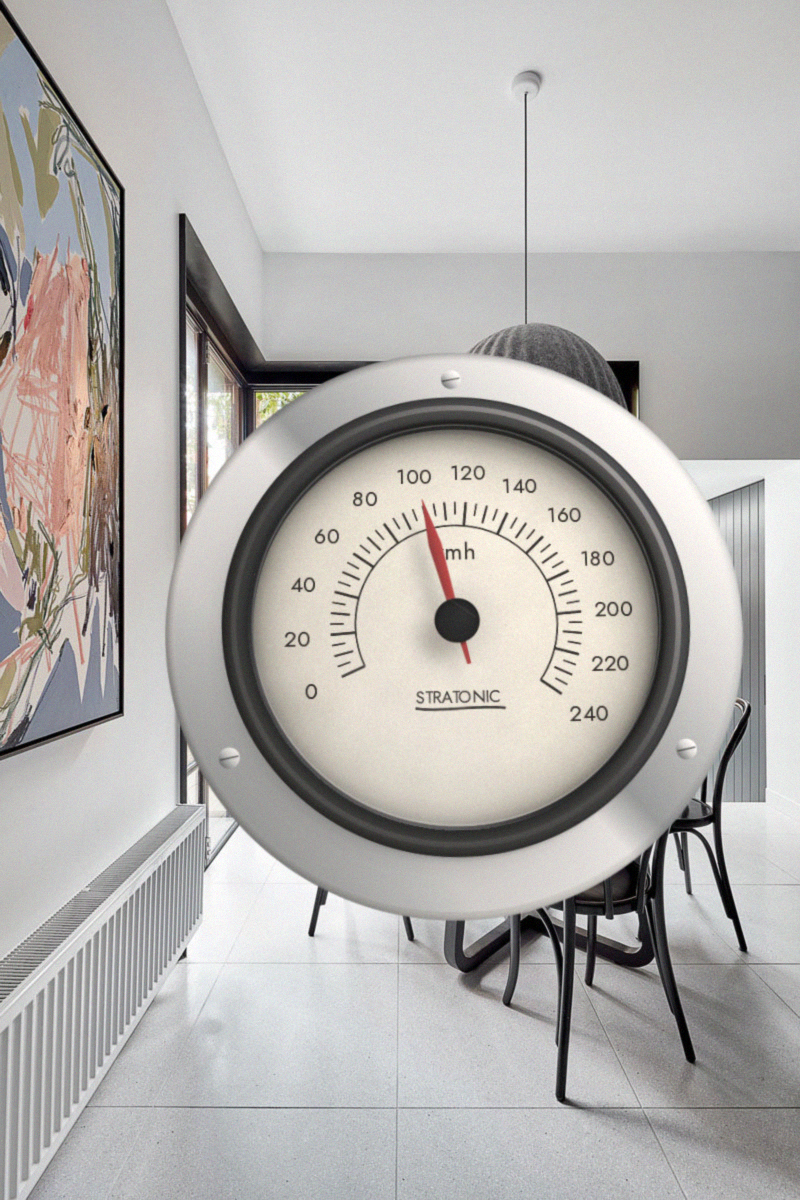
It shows 100 km/h
